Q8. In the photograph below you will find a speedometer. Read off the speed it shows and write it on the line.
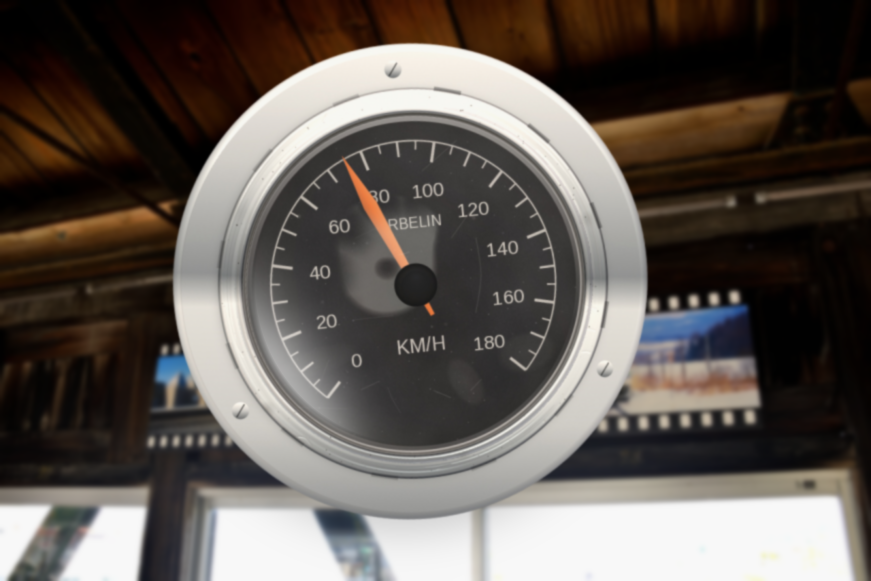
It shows 75 km/h
